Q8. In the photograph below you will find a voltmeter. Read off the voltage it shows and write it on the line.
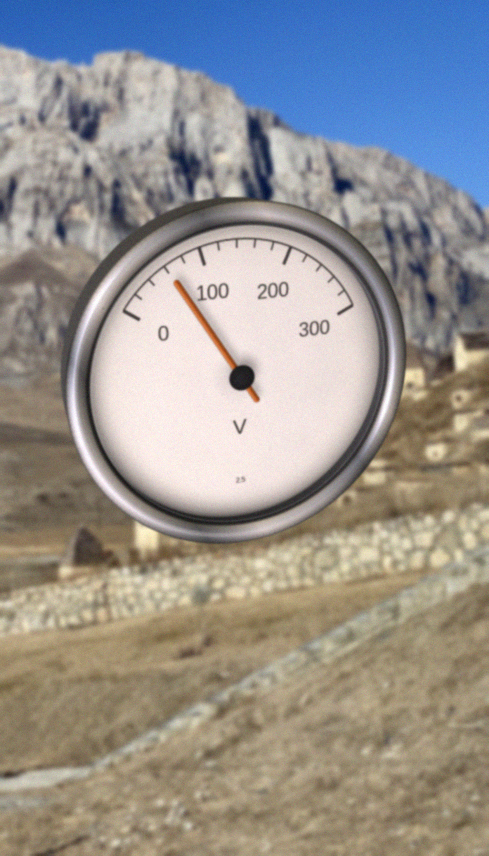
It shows 60 V
